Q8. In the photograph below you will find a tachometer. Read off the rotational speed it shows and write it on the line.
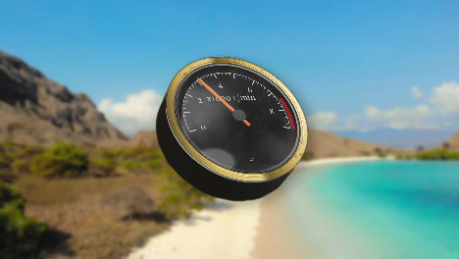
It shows 3000 rpm
